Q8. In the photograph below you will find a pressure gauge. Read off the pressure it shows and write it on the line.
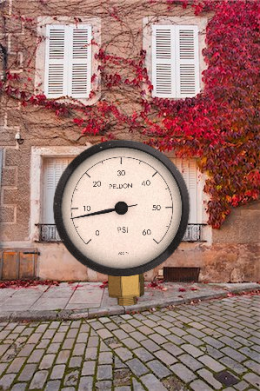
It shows 7.5 psi
